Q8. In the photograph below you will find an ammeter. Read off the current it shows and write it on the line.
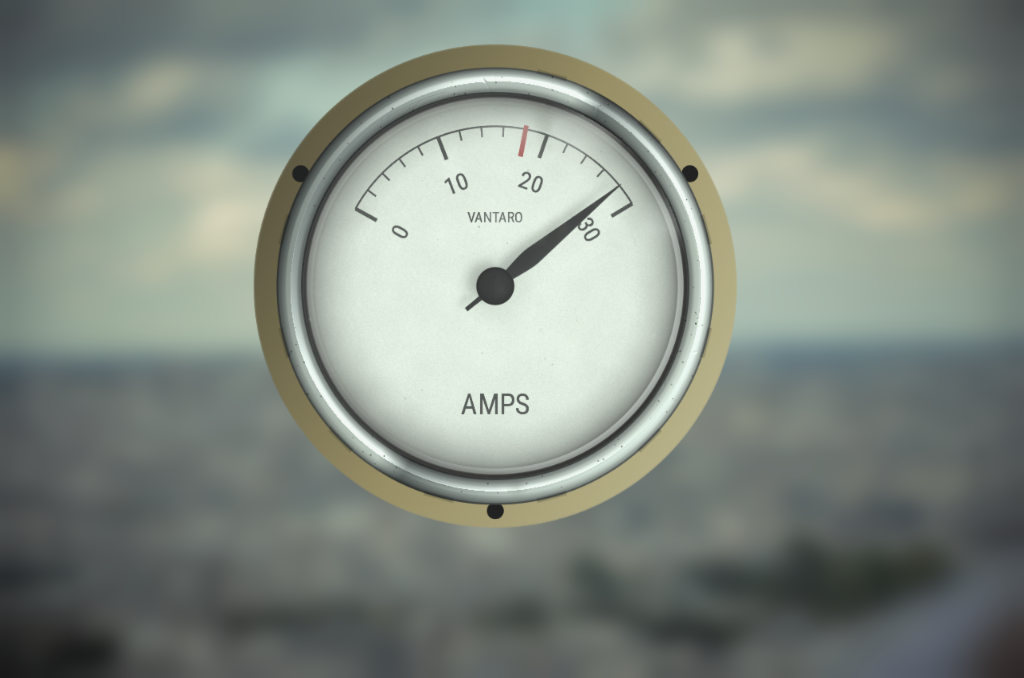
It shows 28 A
